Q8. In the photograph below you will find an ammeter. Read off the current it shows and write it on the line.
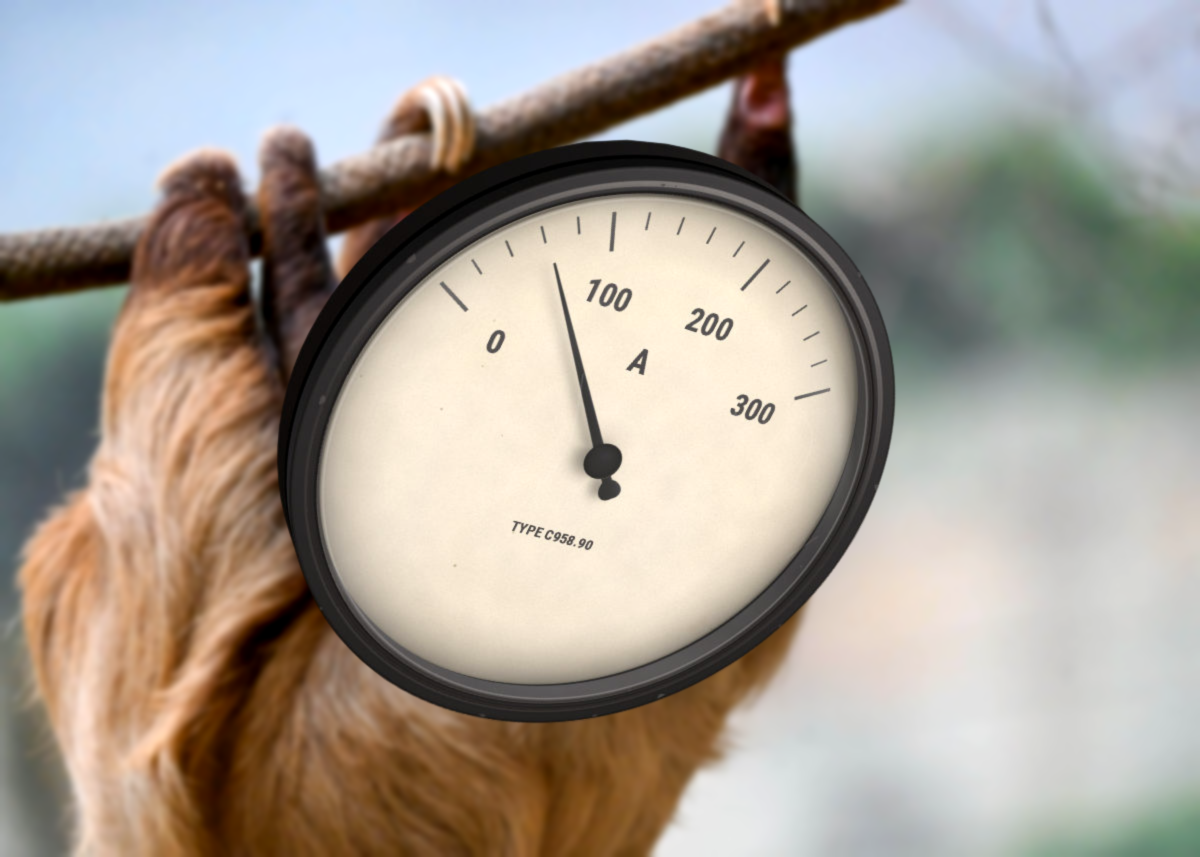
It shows 60 A
